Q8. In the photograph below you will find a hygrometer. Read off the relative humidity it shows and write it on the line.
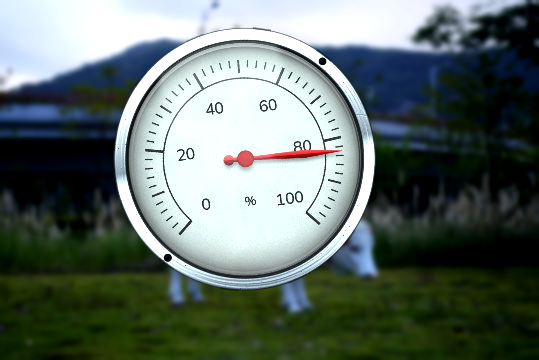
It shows 83 %
